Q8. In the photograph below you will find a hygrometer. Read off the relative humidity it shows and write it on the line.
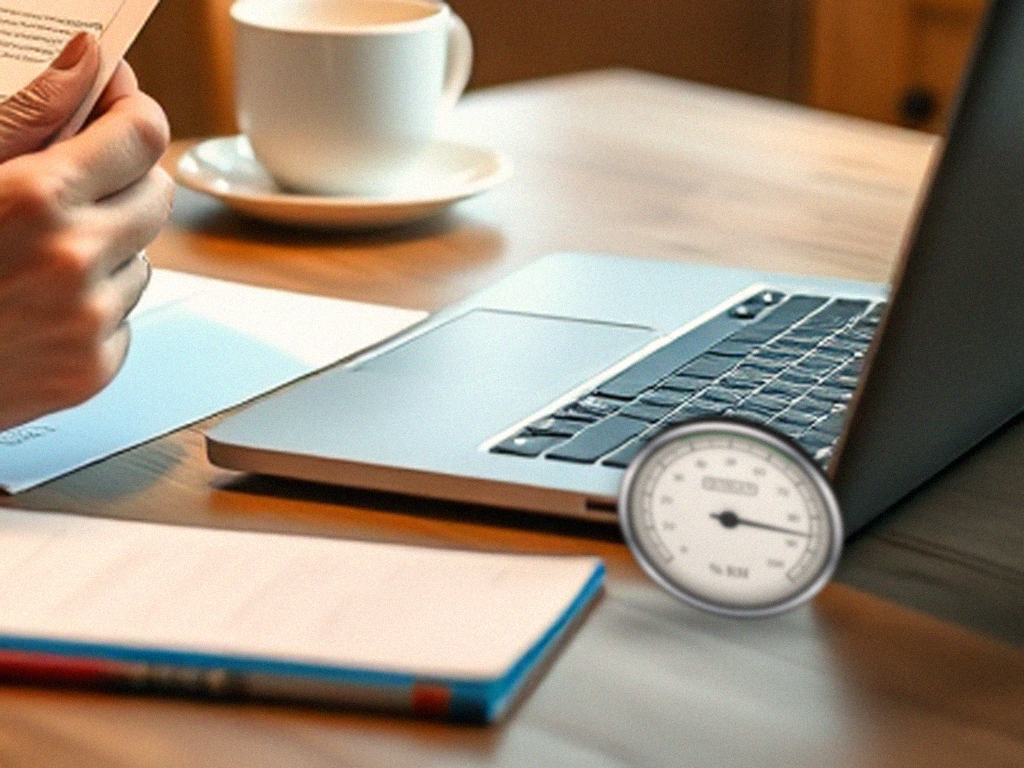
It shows 85 %
